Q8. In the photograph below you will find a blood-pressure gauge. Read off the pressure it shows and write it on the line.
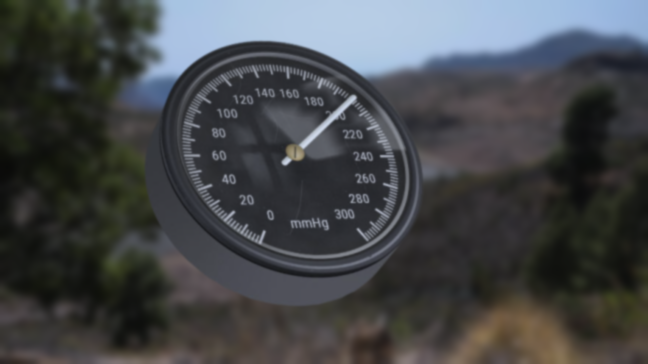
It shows 200 mmHg
